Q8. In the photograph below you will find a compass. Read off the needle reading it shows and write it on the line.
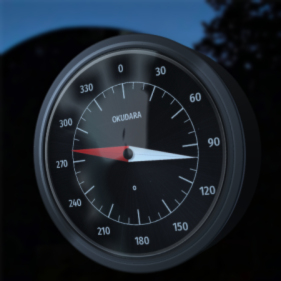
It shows 280 °
